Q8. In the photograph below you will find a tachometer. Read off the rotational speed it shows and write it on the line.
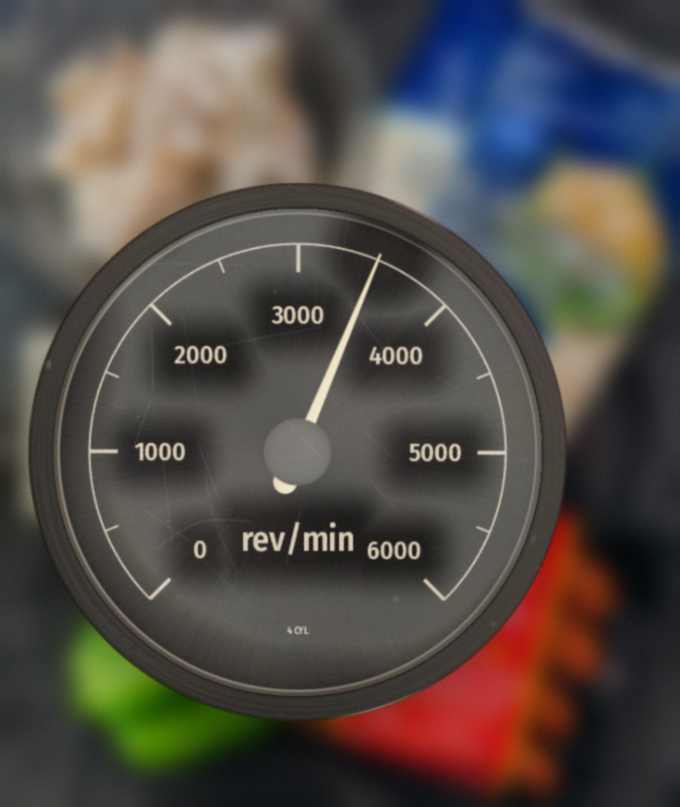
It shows 3500 rpm
